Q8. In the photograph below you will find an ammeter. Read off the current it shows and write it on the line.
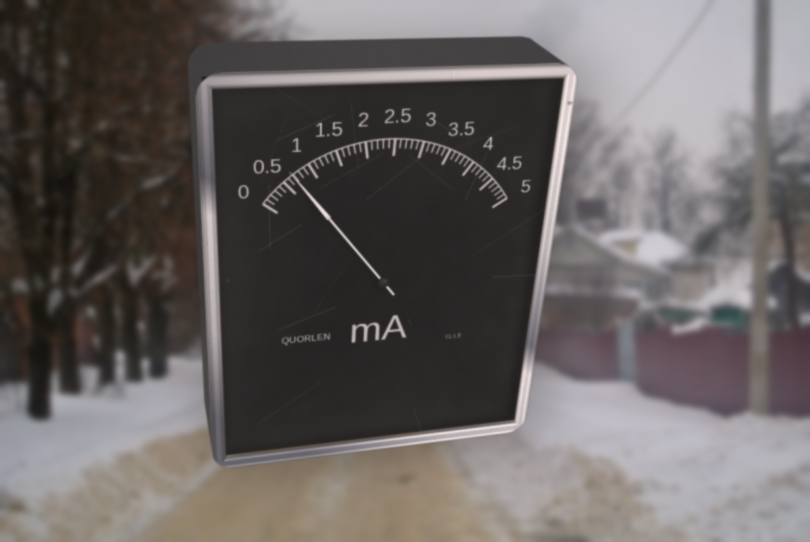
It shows 0.7 mA
